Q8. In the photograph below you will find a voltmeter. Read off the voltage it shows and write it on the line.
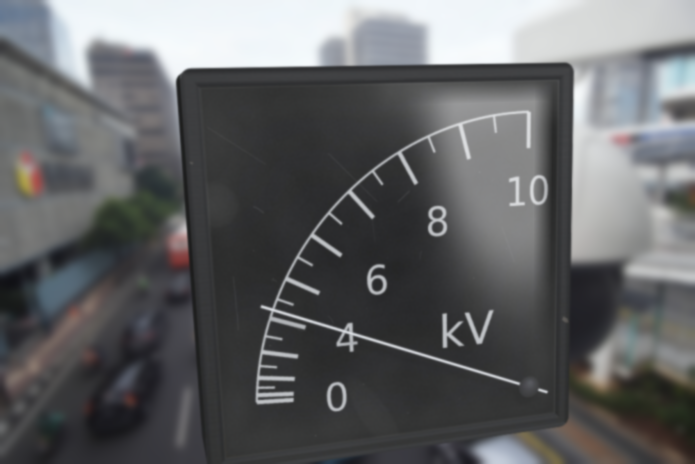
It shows 4.25 kV
